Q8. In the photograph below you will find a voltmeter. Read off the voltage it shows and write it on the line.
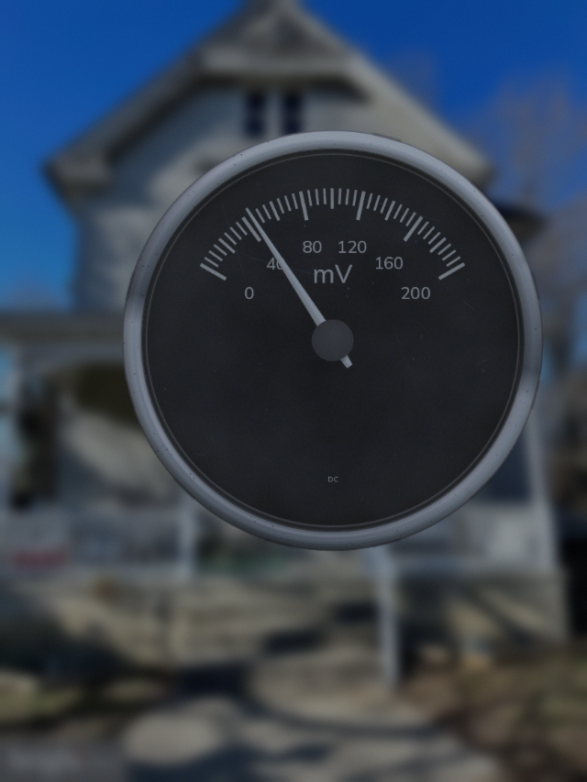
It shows 45 mV
